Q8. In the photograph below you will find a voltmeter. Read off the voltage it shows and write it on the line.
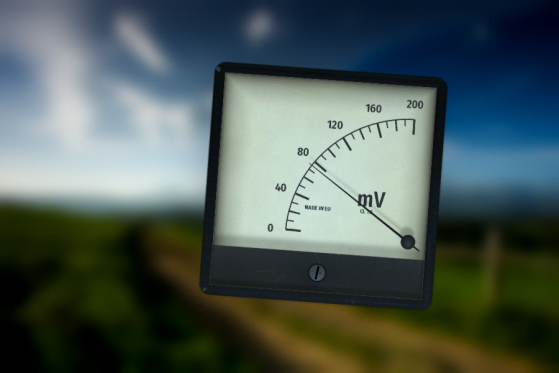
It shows 75 mV
